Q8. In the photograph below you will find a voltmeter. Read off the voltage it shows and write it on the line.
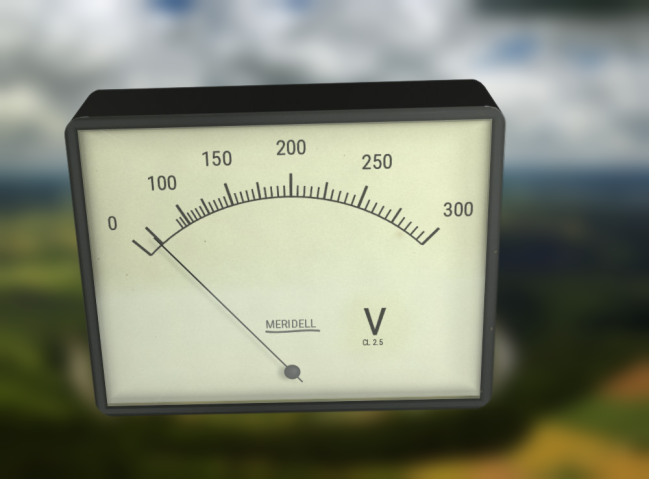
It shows 50 V
